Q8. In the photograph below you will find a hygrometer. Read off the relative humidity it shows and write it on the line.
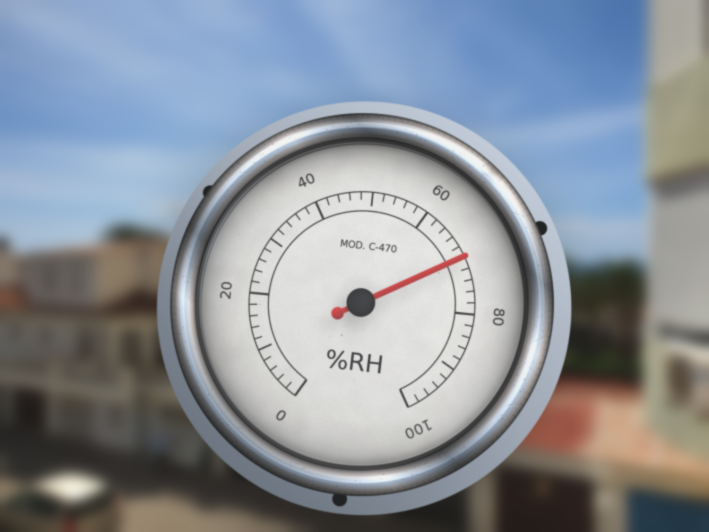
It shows 70 %
